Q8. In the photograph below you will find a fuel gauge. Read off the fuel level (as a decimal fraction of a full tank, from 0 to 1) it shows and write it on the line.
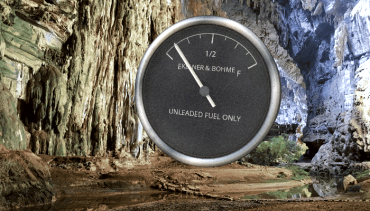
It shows 0.125
